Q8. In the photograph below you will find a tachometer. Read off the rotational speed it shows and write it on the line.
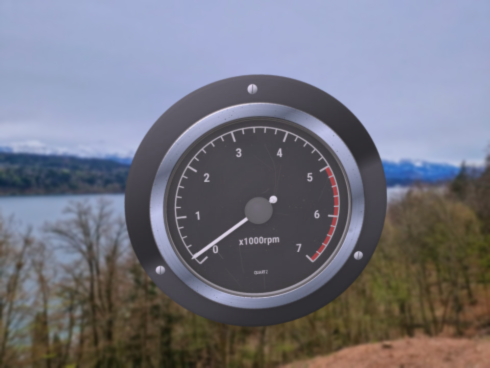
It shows 200 rpm
